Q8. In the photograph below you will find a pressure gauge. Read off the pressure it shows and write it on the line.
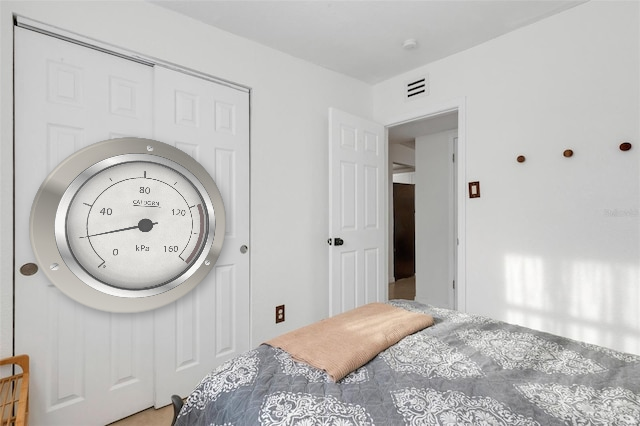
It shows 20 kPa
